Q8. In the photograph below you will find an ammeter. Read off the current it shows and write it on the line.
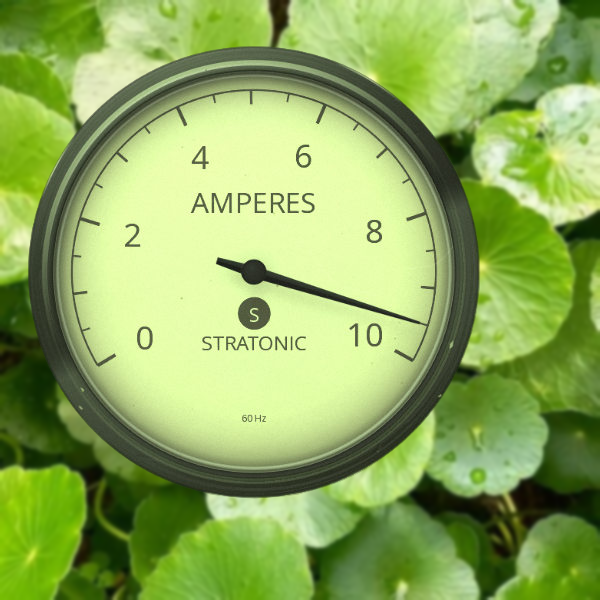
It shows 9.5 A
